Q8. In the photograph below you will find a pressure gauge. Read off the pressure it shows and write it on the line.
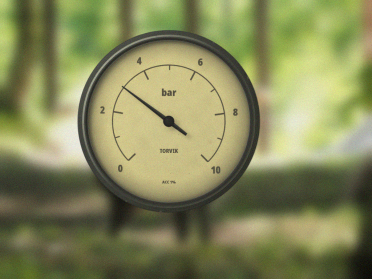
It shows 3 bar
